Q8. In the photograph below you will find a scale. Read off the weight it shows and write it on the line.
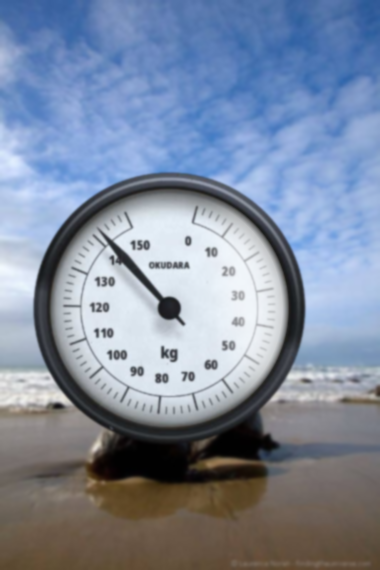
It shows 142 kg
